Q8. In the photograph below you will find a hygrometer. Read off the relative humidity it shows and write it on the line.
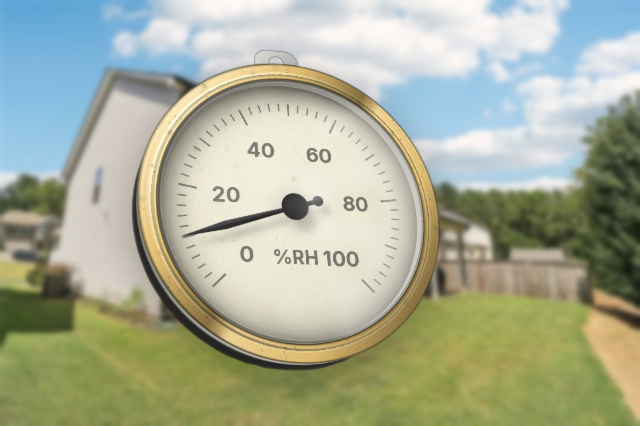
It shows 10 %
